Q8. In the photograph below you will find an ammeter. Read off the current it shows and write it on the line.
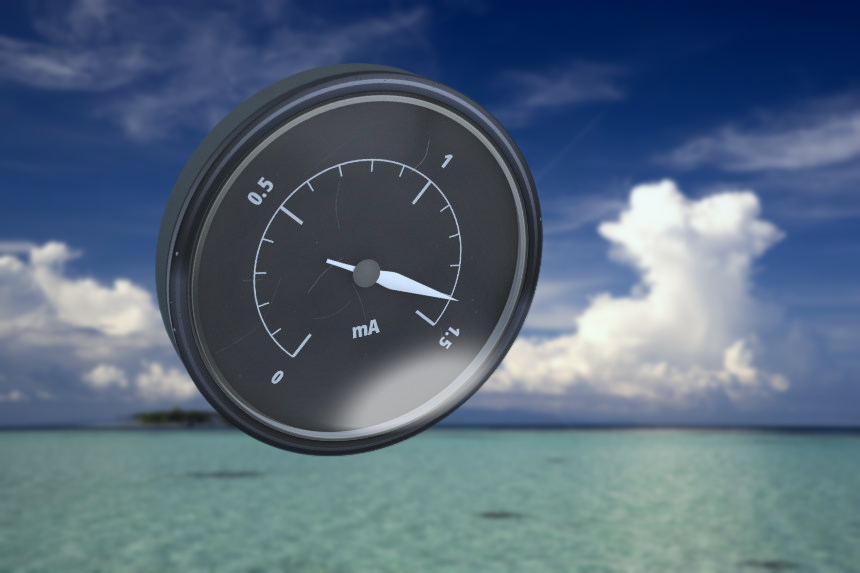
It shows 1.4 mA
